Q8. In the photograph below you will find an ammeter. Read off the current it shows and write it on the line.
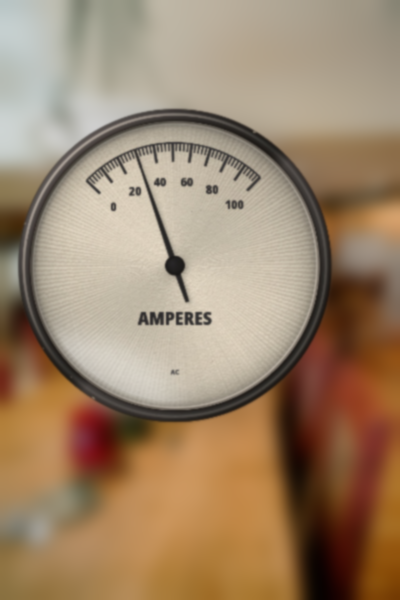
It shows 30 A
